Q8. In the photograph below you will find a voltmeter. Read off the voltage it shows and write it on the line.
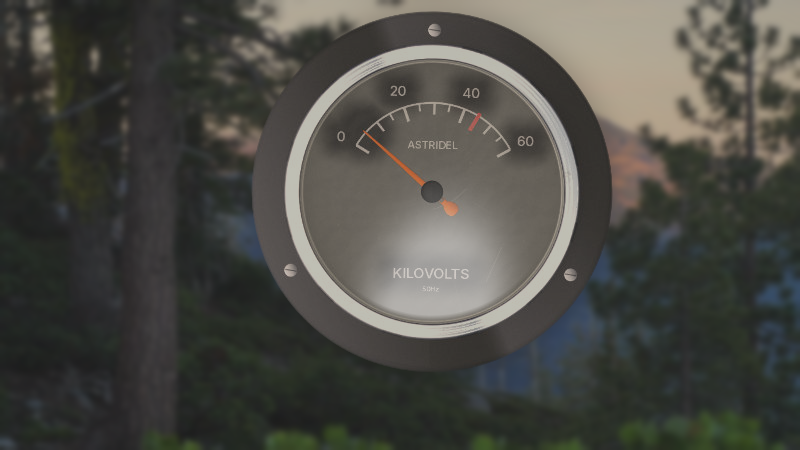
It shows 5 kV
